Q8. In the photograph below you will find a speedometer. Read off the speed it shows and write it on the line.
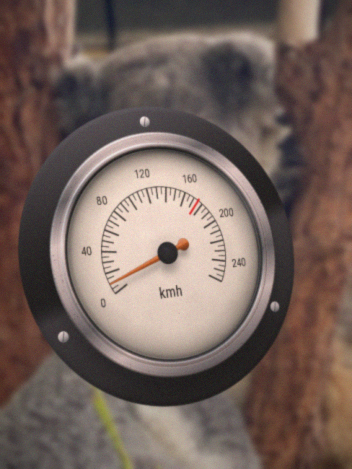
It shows 10 km/h
